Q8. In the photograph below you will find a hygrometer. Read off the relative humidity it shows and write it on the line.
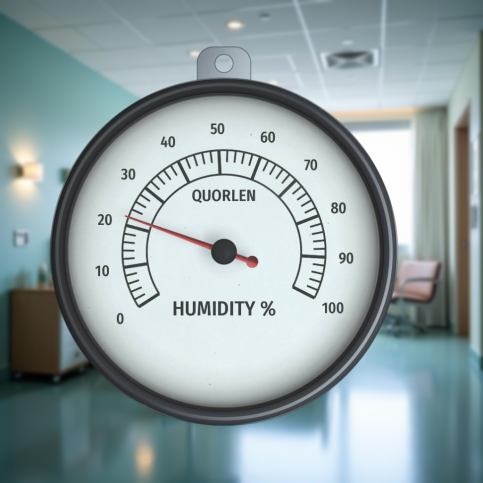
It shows 22 %
